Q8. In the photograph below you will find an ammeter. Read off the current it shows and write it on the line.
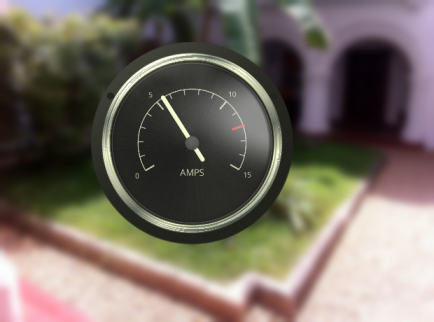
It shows 5.5 A
